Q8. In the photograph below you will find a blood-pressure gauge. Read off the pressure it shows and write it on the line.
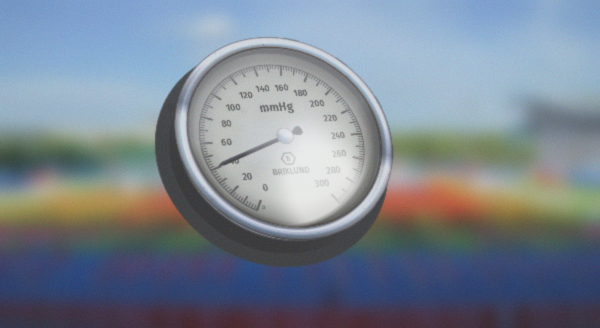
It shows 40 mmHg
